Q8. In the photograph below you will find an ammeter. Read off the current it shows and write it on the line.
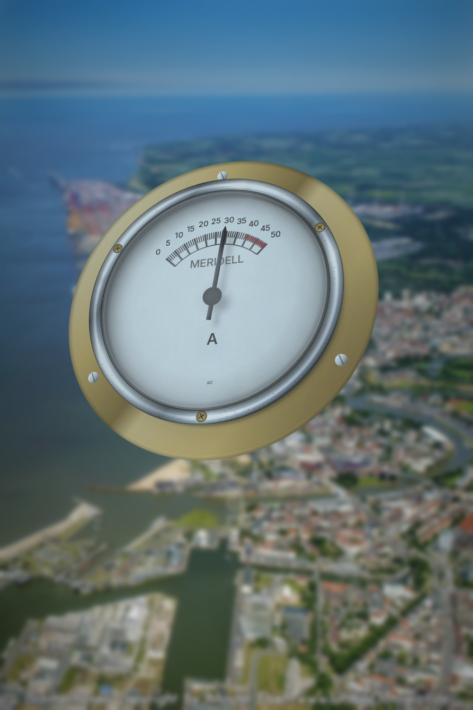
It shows 30 A
